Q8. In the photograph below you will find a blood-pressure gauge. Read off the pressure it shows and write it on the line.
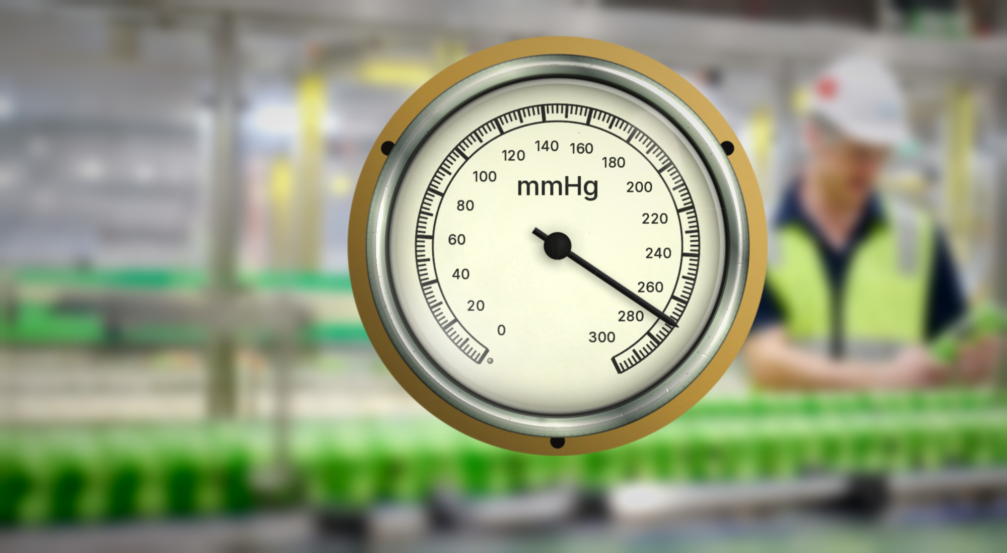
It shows 270 mmHg
